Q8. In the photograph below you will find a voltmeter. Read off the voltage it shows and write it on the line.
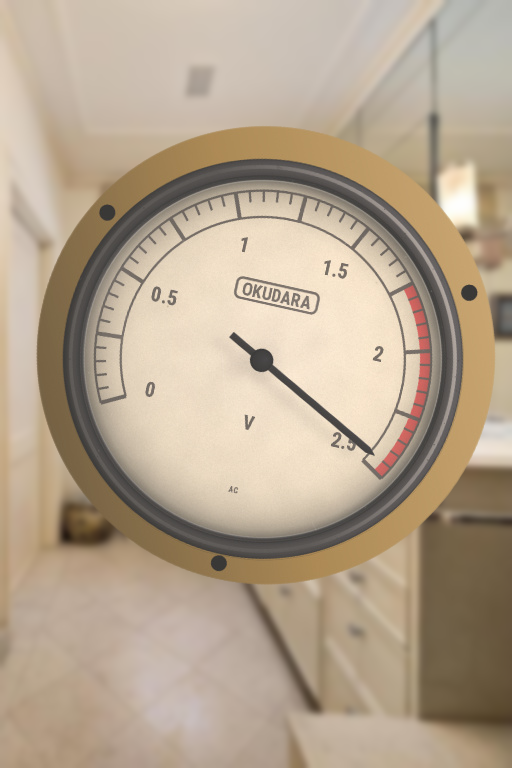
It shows 2.45 V
